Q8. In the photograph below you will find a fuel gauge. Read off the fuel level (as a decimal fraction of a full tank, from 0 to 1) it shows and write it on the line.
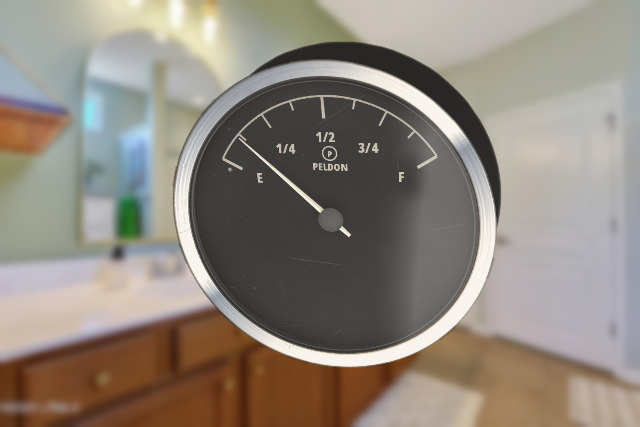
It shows 0.125
